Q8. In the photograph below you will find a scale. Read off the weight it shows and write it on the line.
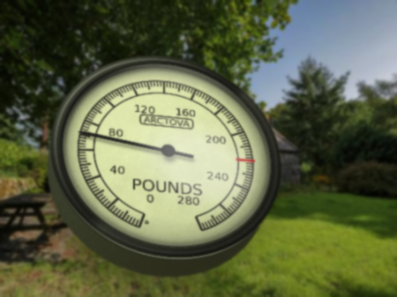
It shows 70 lb
